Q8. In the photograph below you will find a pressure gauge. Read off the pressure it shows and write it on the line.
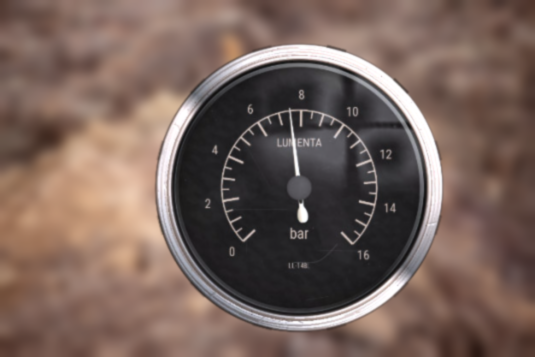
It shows 7.5 bar
